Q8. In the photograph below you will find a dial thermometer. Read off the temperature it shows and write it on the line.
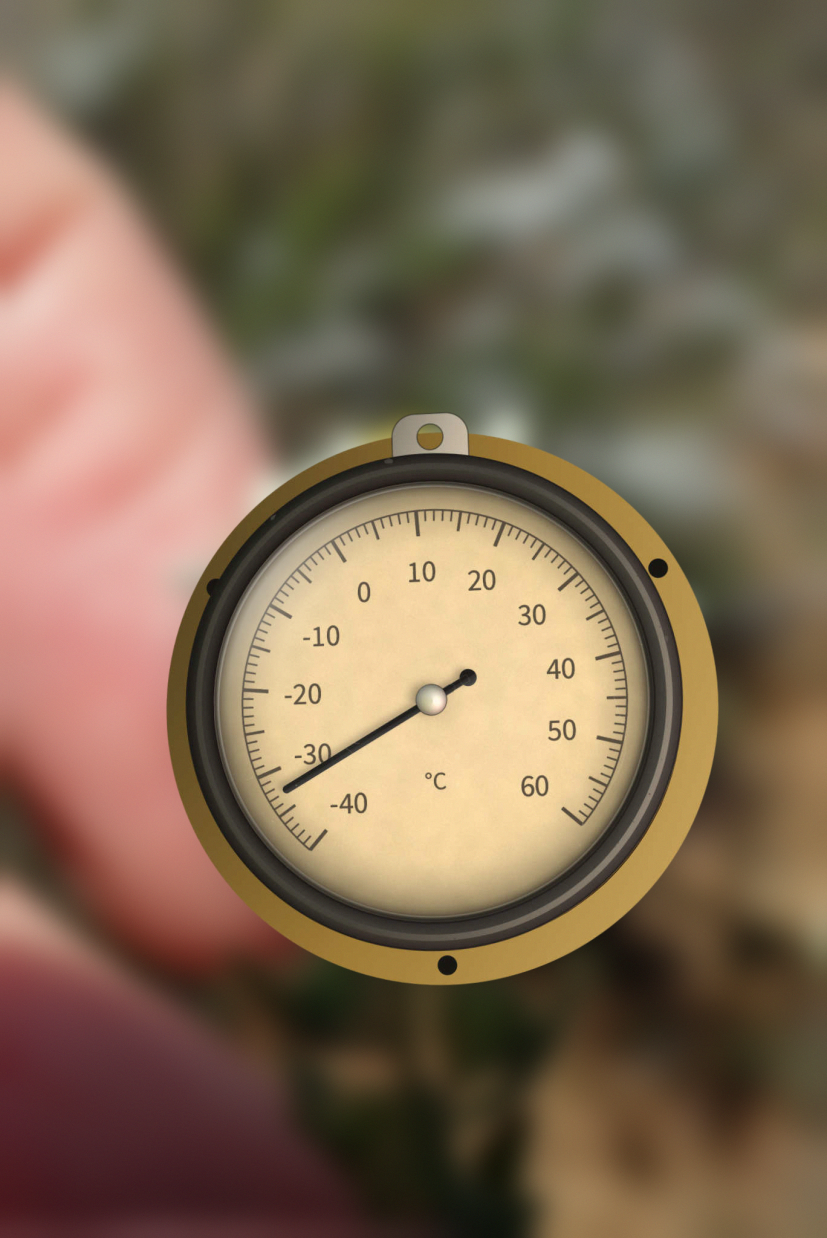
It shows -33 °C
